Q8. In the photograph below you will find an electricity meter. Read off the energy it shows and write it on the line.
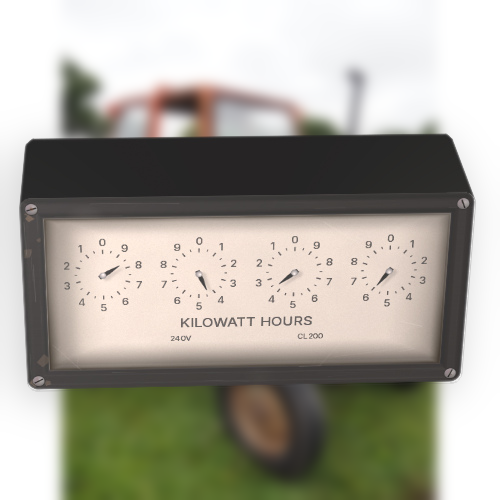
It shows 8436 kWh
